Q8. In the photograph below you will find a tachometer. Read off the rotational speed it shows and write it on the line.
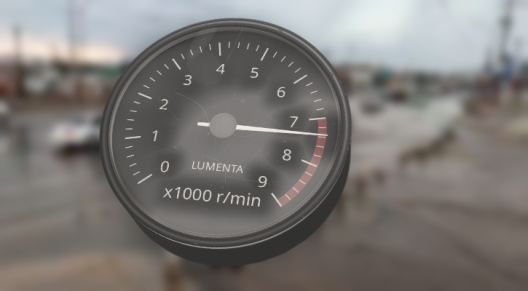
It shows 7400 rpm
